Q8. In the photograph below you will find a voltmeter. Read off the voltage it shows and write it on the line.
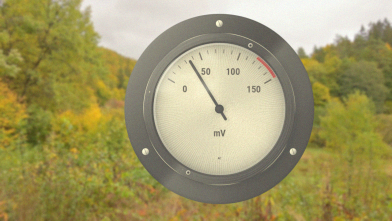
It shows 35 mV
